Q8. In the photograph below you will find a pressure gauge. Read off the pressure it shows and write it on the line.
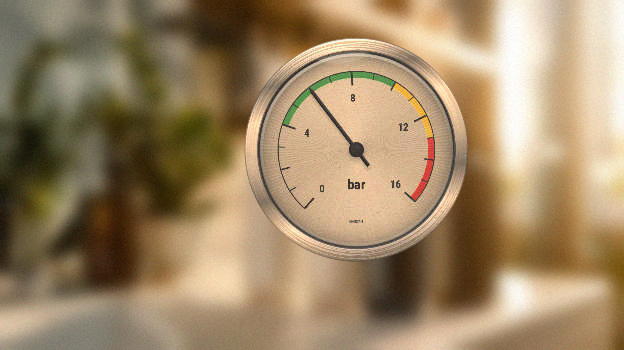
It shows 6 bar
